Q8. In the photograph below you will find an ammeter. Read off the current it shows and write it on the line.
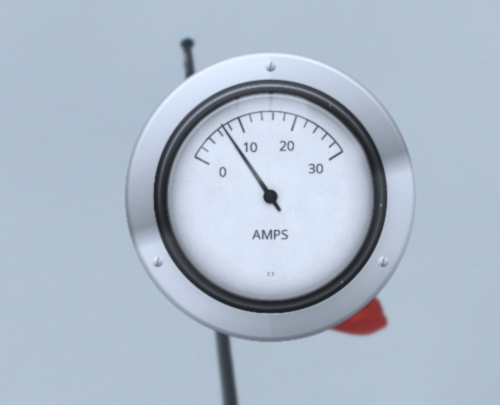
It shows 7 A
